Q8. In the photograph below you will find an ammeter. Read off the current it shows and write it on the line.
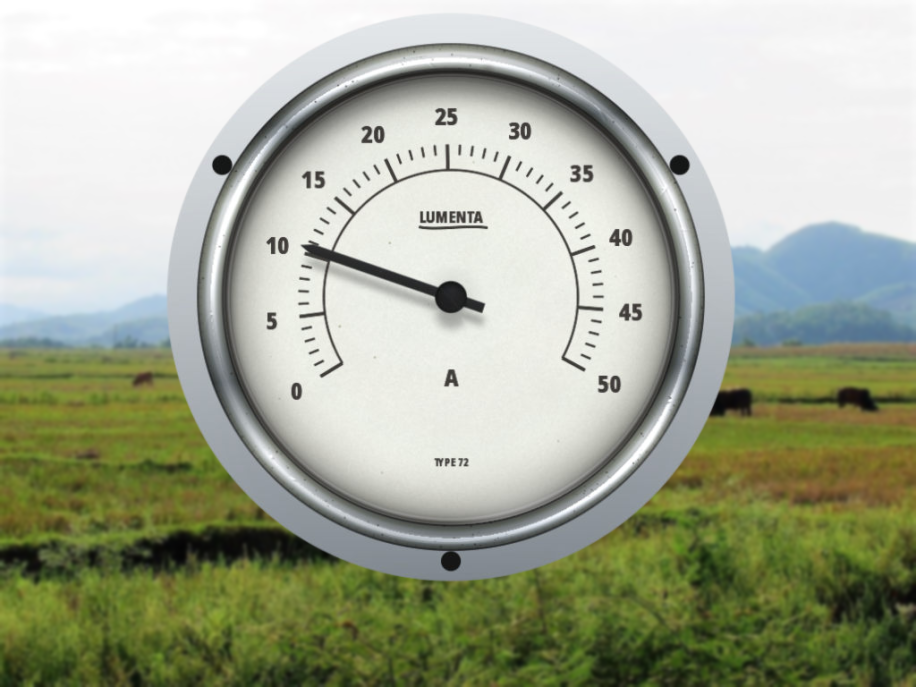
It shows 10.5 A
